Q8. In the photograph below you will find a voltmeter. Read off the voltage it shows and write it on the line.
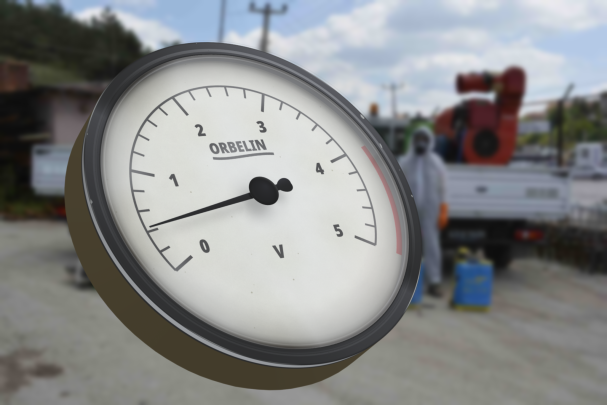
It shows 0.4 V
